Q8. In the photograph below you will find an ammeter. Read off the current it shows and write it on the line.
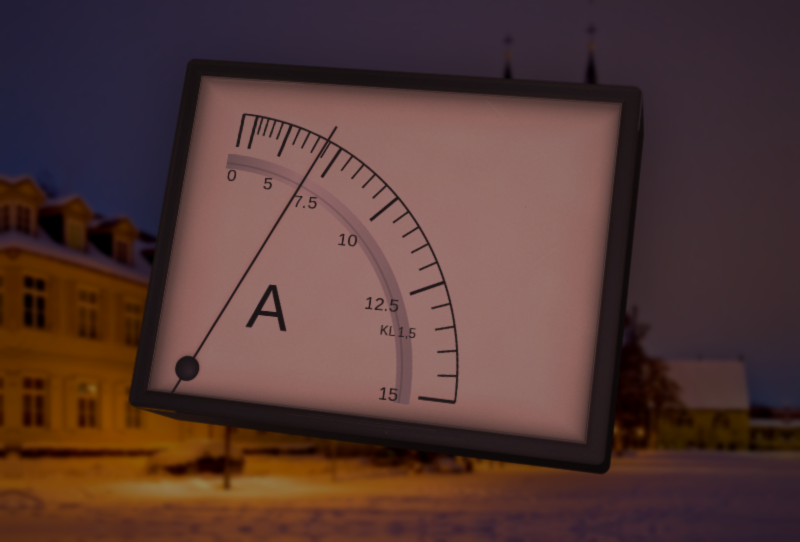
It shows 7 A
